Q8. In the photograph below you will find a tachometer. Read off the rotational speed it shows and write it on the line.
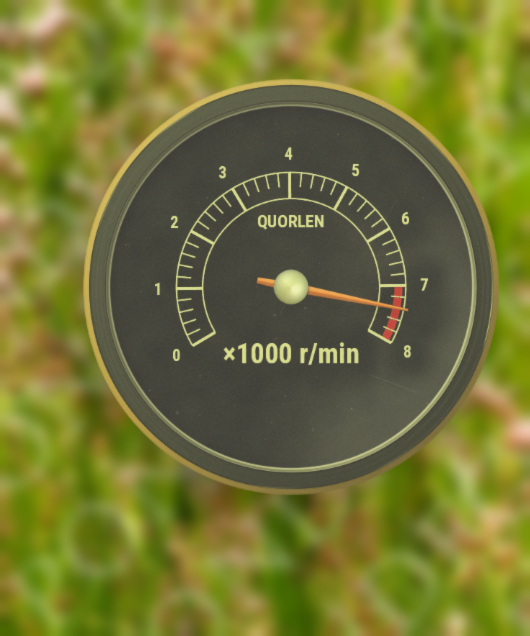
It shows 7400 rpm
